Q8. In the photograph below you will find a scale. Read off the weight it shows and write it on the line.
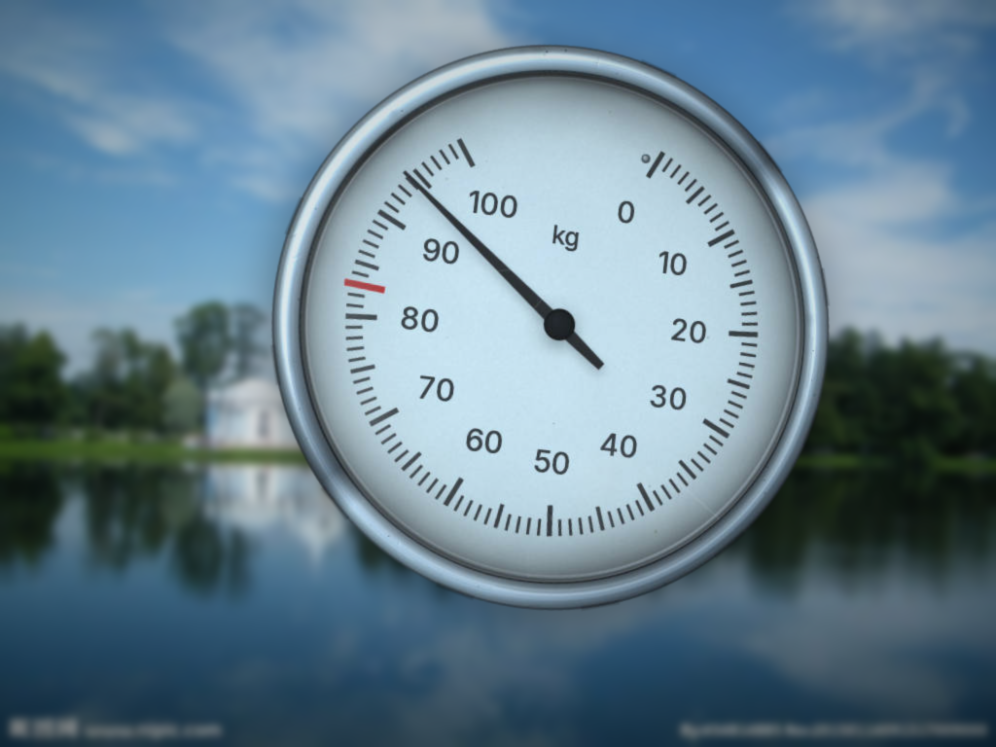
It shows 94 kg
